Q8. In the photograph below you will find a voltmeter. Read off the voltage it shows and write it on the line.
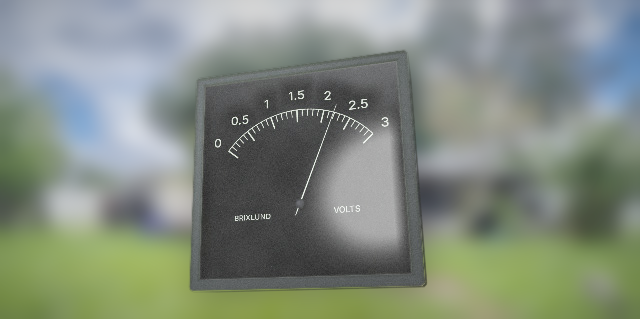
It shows 2.2 V
